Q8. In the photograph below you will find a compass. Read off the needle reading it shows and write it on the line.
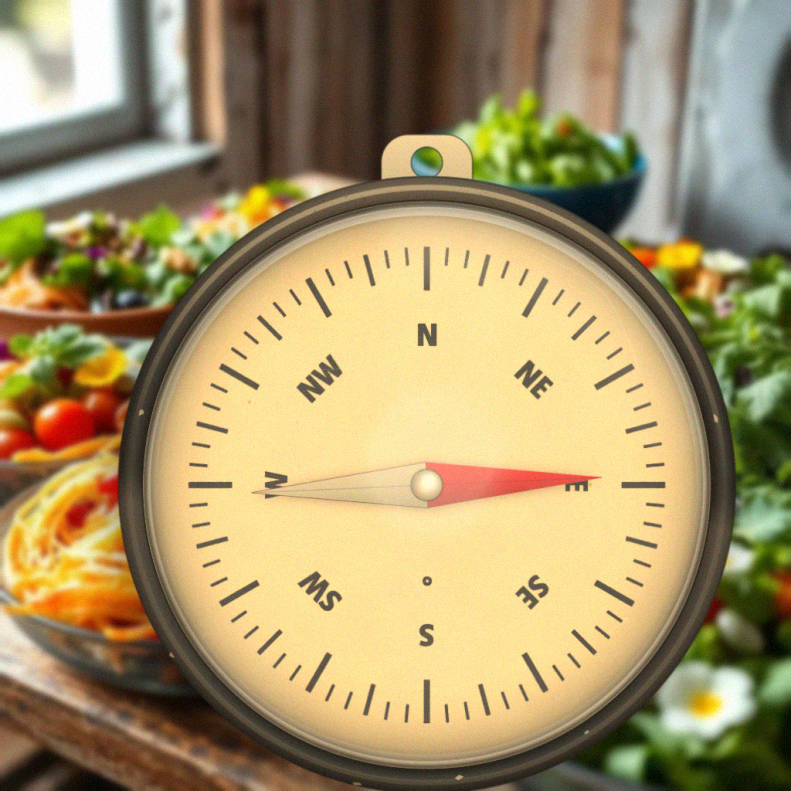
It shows 87.5 °
